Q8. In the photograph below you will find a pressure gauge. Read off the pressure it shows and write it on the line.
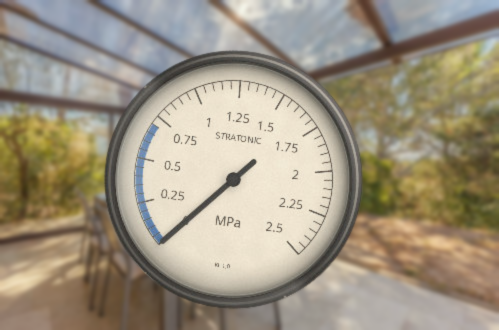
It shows 0 MPa
